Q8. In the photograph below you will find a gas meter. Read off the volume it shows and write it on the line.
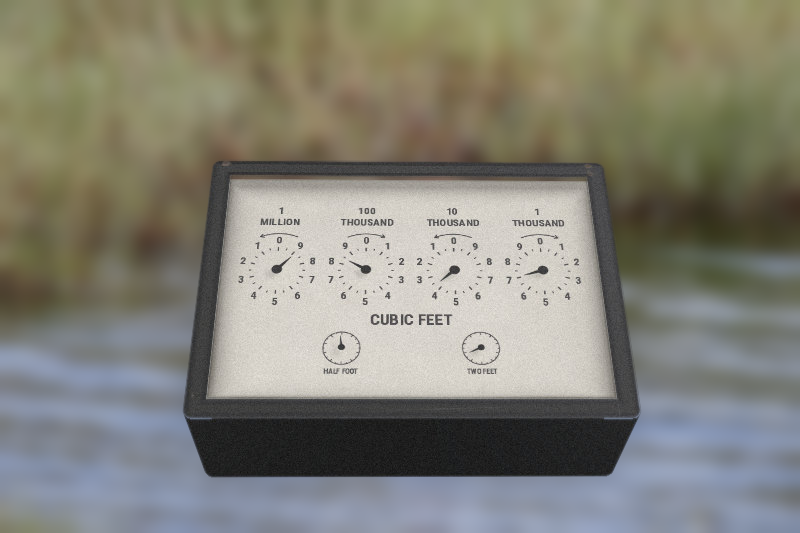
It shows 883700 ft³
